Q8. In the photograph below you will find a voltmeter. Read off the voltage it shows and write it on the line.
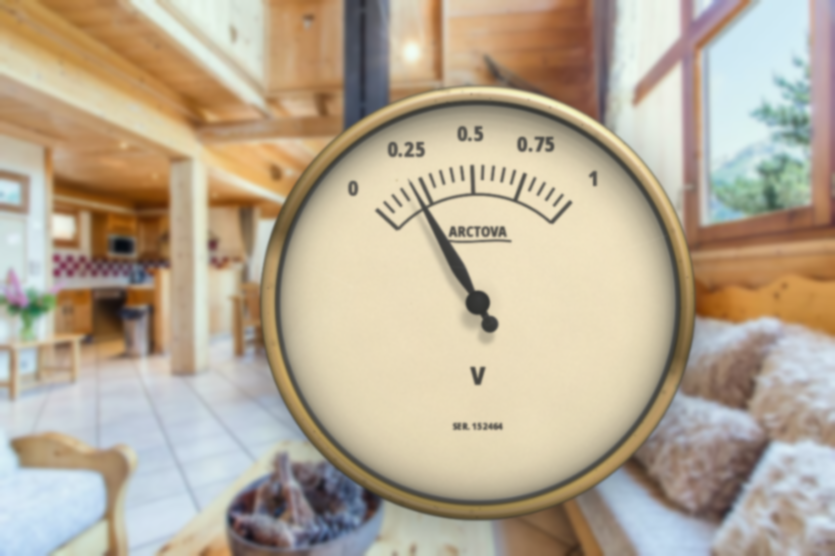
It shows 0.2 V
